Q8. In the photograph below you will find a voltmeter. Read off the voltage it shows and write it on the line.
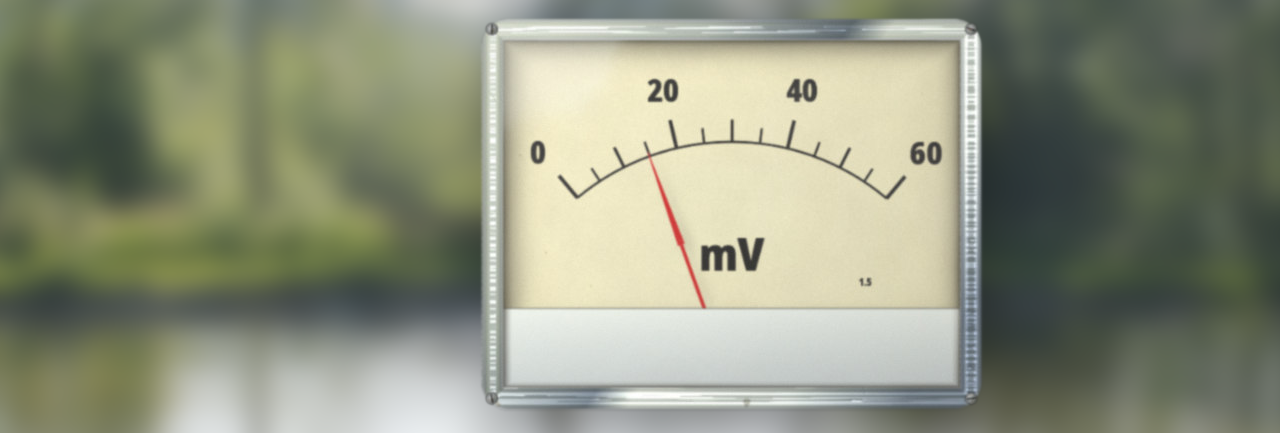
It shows 15 mV
